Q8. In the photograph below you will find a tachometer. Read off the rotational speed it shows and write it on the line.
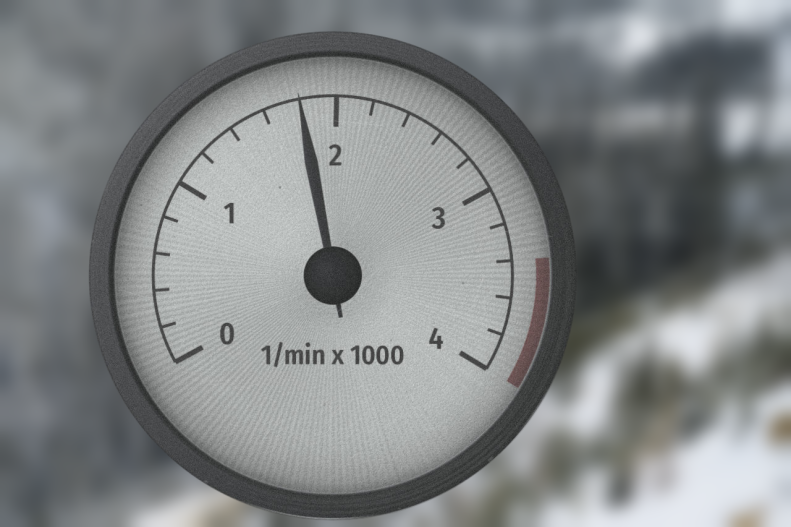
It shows 1800 rpm
